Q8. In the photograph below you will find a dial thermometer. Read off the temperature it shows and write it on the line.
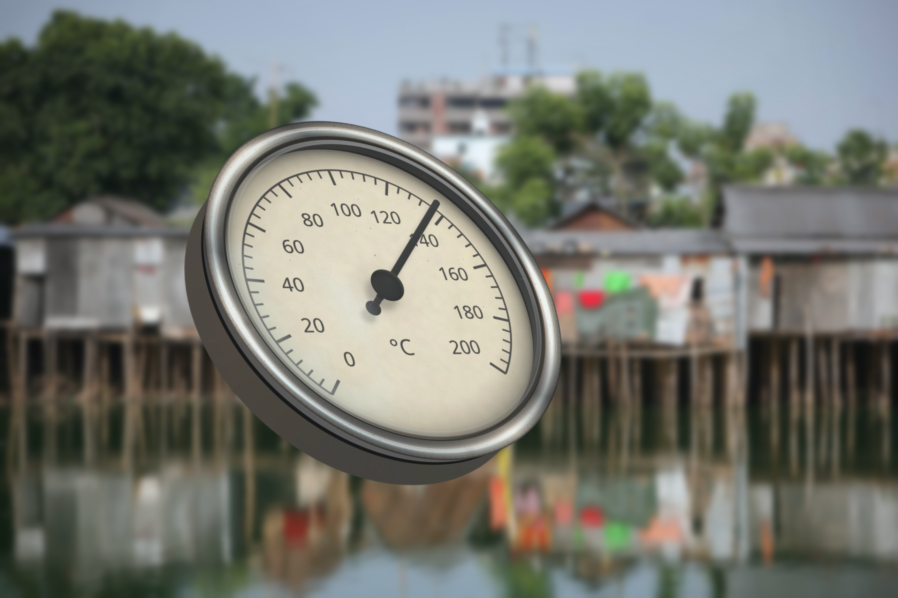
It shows 136 °C
